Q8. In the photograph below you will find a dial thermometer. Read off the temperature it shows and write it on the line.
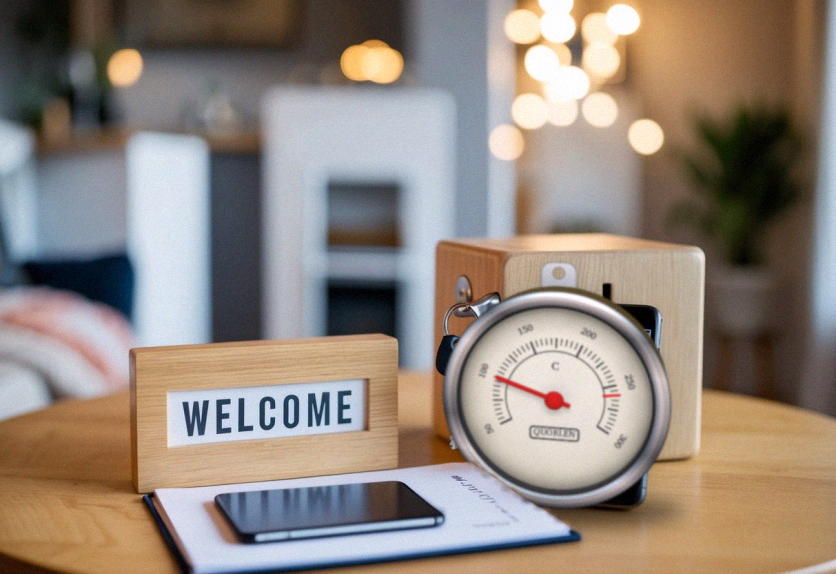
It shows 100 °C
